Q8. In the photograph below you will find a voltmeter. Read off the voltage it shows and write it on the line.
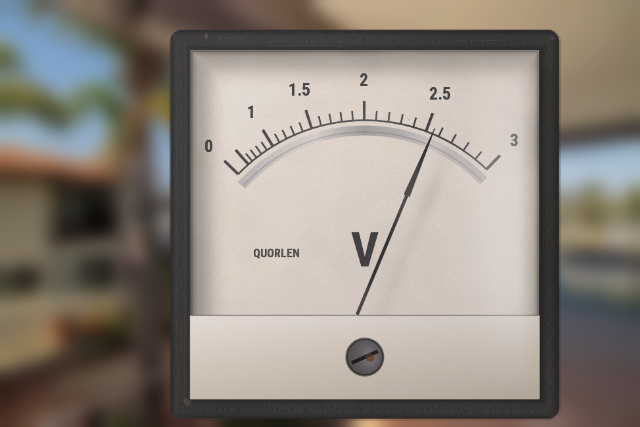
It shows 2.55 V
